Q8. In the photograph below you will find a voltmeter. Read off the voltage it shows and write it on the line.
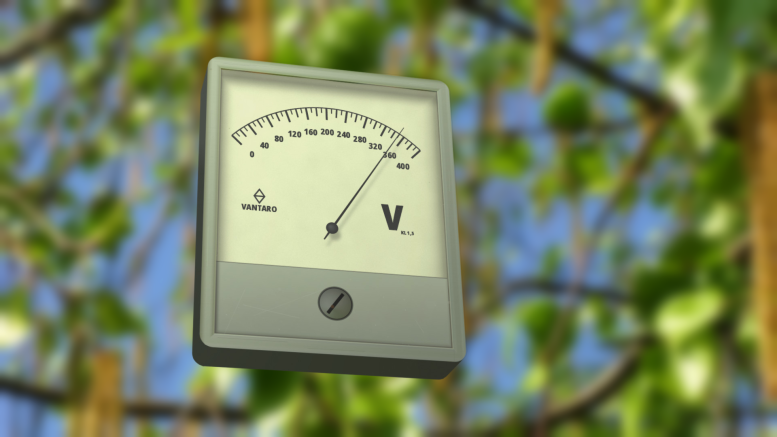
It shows 350 V
